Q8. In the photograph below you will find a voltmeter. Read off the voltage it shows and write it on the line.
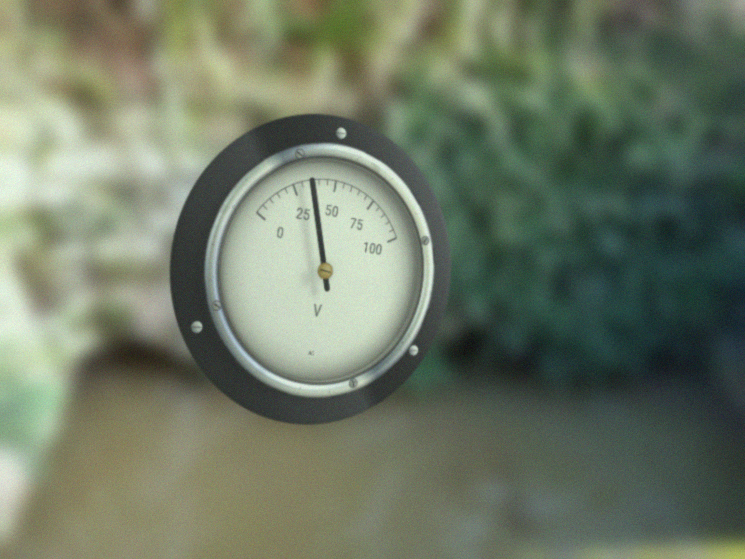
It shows 35 V
